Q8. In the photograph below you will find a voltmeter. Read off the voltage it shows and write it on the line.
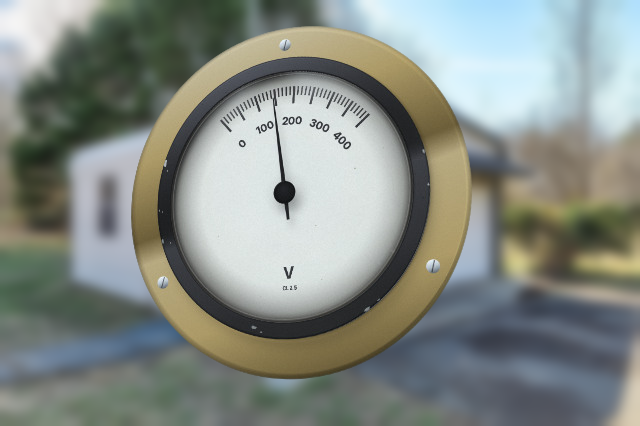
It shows 150 V
